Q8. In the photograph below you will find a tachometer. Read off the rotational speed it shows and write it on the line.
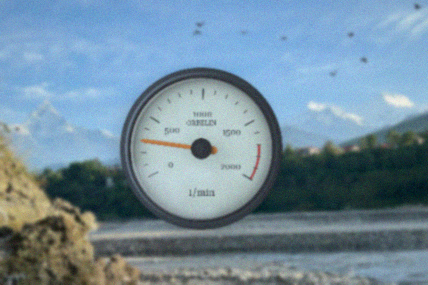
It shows 300 rpm
